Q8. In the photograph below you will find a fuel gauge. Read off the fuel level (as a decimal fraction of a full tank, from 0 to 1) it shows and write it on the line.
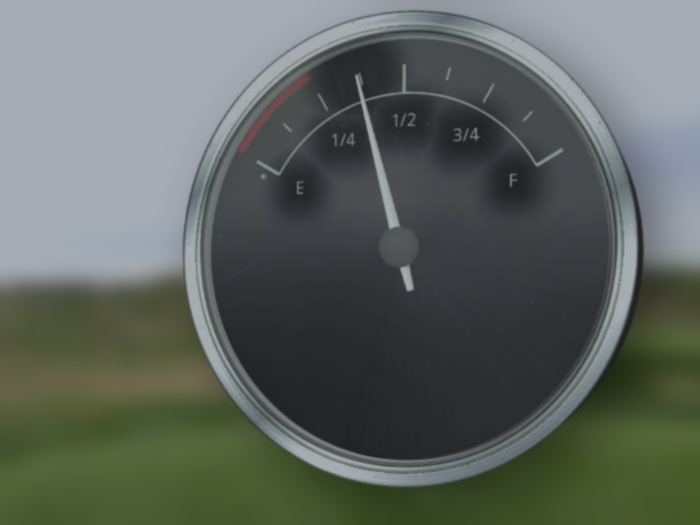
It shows 0.375
